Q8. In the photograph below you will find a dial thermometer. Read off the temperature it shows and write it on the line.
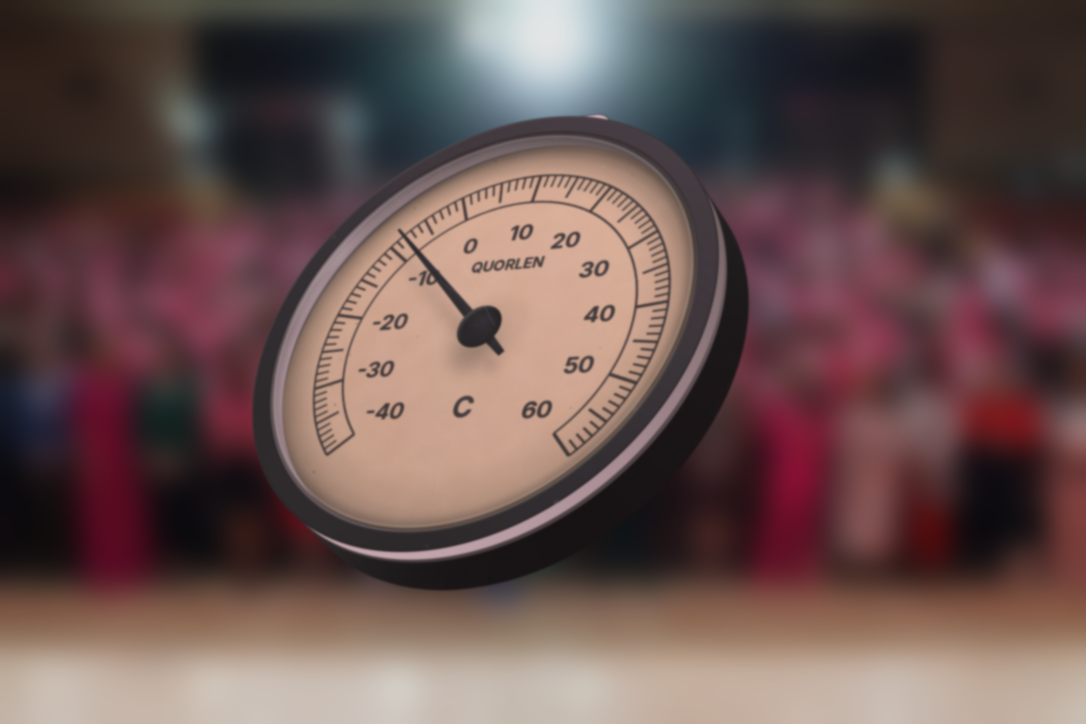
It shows -8 °C
